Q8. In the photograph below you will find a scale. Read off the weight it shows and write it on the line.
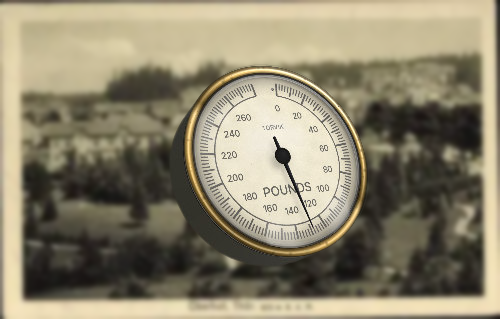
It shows 130 lb
